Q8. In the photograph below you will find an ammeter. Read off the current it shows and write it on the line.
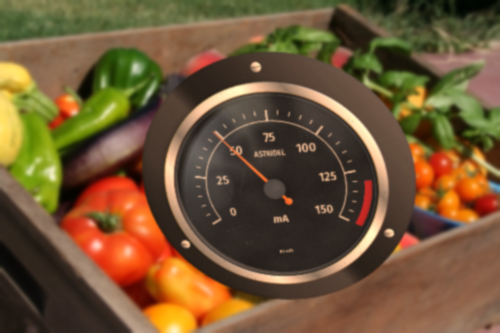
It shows 50 mA
